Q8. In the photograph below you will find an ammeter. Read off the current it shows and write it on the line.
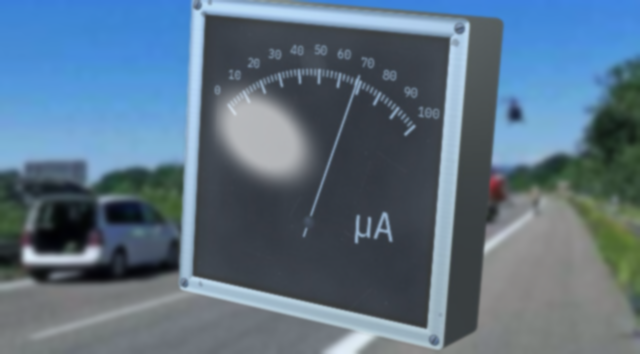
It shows 70 µA
